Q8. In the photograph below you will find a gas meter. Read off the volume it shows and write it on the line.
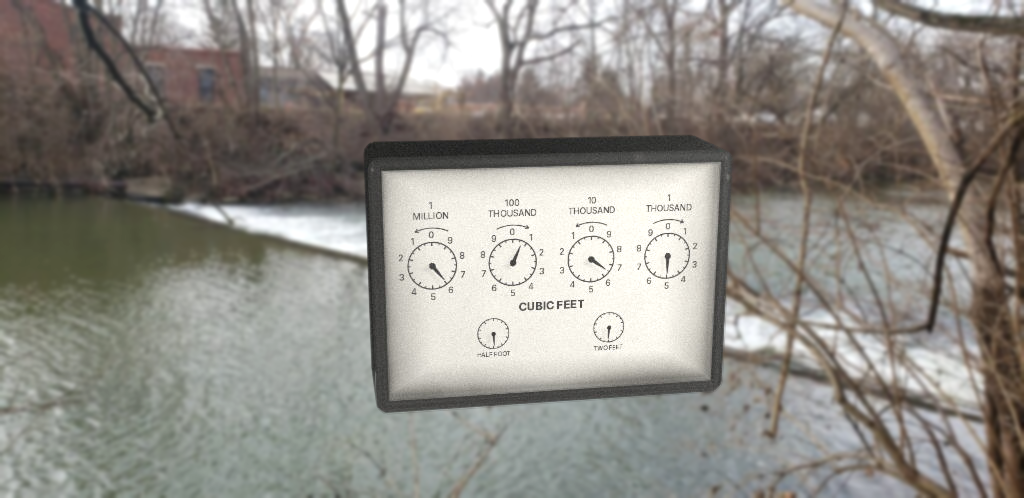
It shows 606500 ft³
